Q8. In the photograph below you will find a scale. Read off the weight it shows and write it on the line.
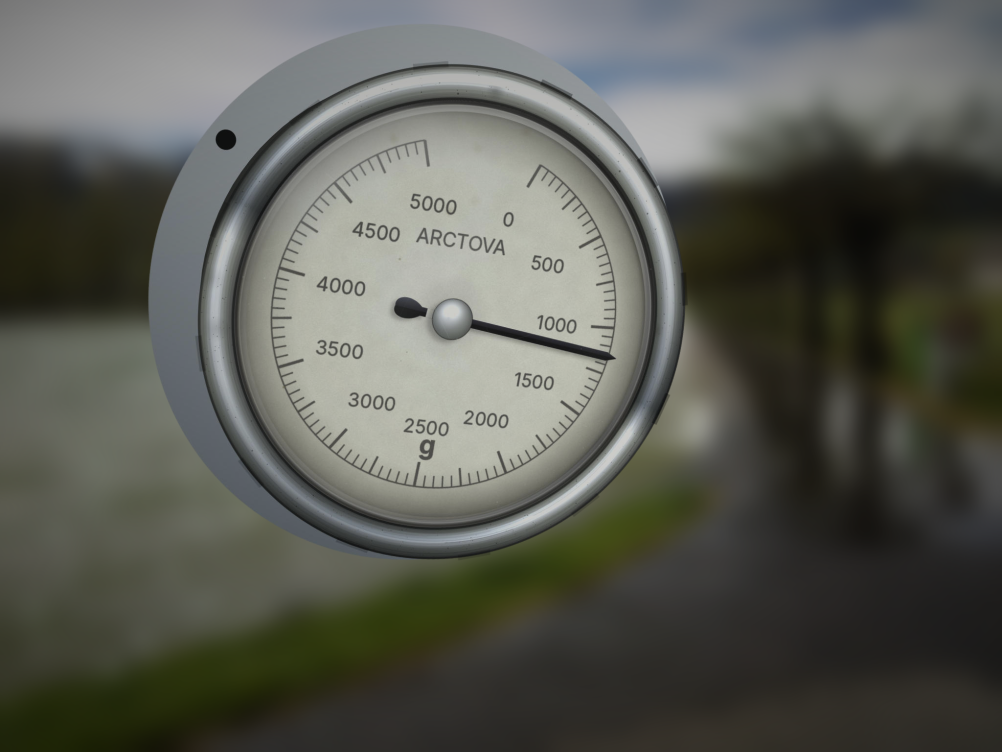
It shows 1150 g
